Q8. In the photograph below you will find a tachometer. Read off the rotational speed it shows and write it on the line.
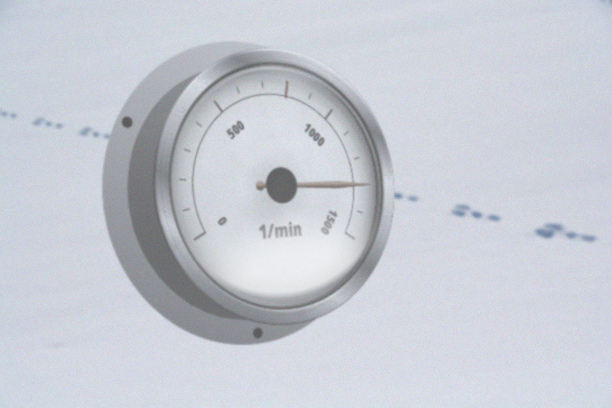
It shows 1300 rpm
